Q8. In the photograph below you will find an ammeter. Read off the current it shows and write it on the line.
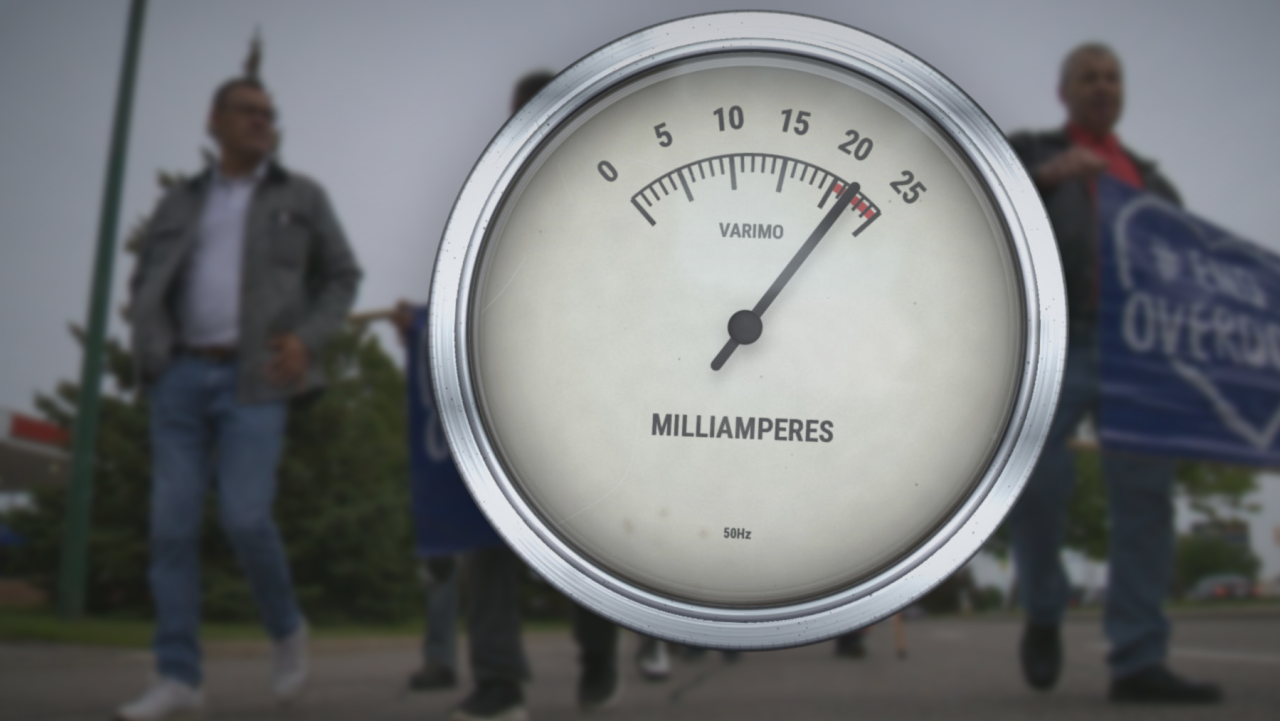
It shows 22 mA
